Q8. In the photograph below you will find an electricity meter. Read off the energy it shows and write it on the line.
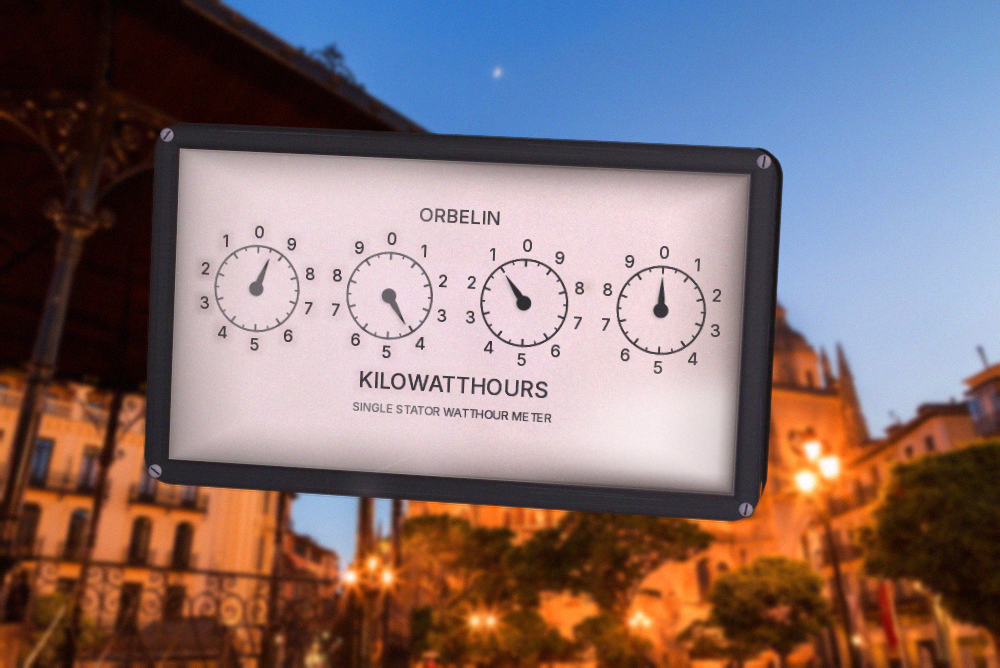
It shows 9410 kWh
